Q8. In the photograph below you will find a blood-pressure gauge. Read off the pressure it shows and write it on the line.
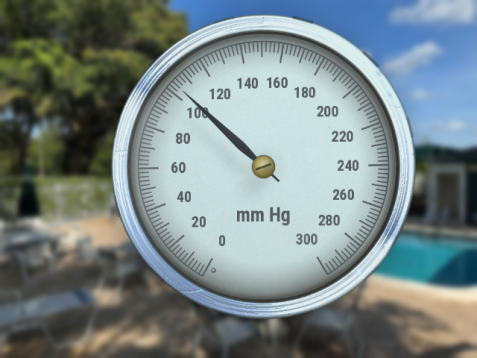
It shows 104 mmHg
